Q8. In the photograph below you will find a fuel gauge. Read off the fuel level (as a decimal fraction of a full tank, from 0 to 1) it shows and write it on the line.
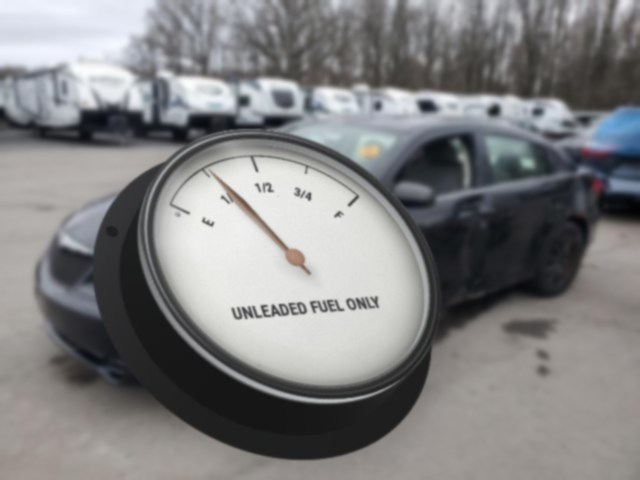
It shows 0.25
